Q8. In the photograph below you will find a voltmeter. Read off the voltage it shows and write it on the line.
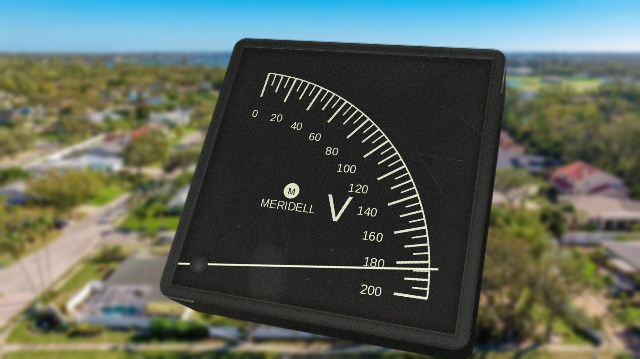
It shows 185 V
